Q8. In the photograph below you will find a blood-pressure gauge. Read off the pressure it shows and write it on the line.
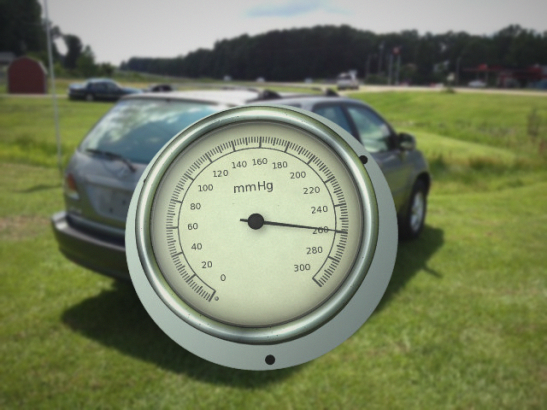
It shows 260 mmHg
